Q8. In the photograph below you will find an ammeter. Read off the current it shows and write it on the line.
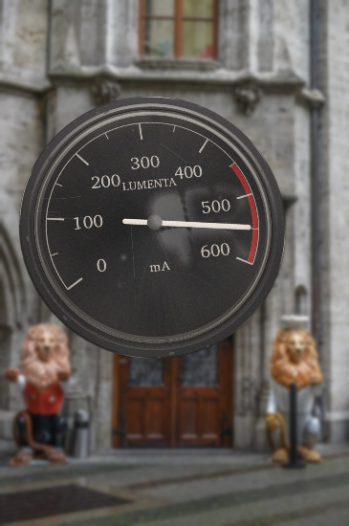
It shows 550 mA
